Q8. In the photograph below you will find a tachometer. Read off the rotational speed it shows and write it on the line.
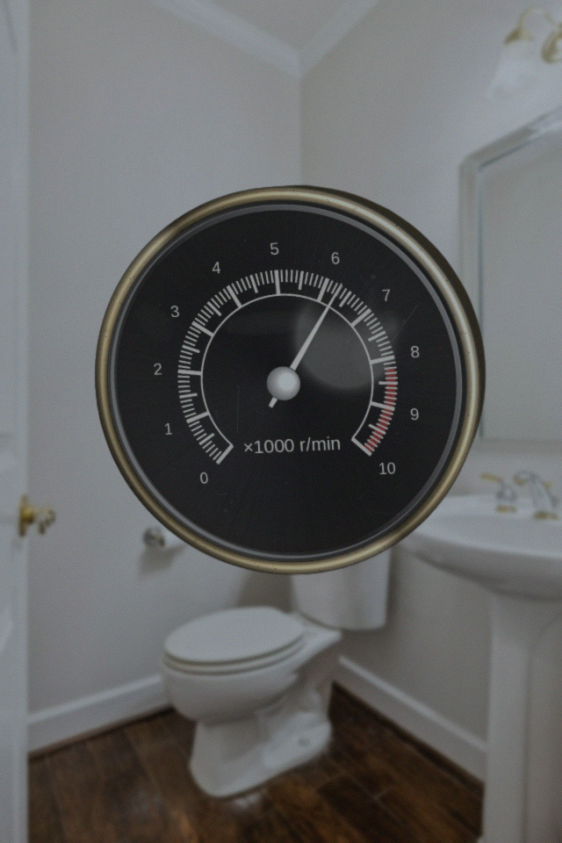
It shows 6300 rpm
